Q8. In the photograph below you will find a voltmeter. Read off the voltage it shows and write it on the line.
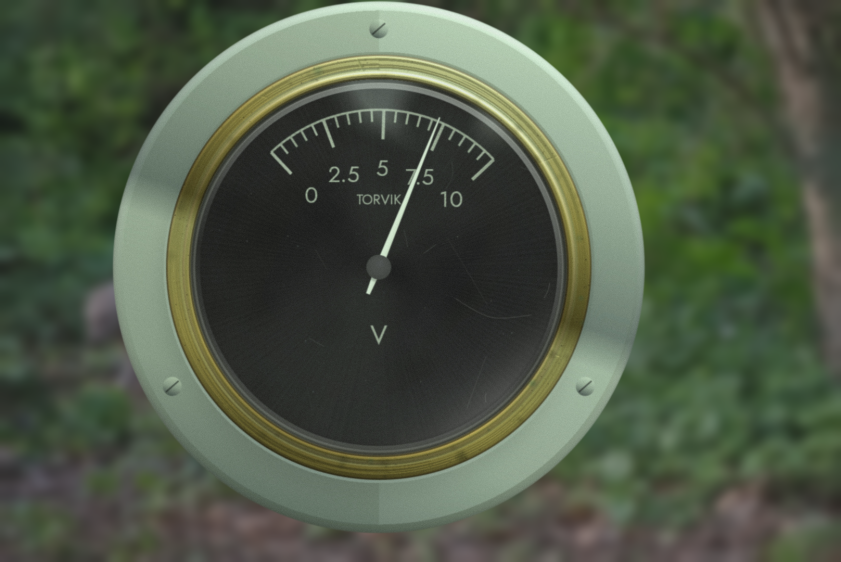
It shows 7.25 V
